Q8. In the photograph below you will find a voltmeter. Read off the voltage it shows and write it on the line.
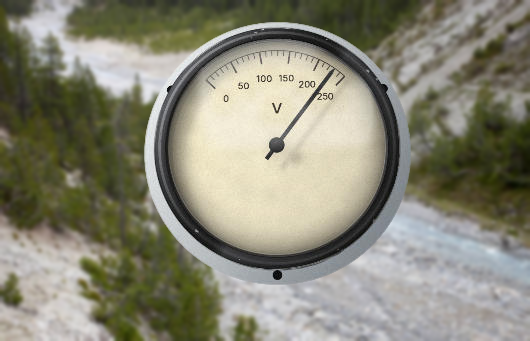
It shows 230 V
